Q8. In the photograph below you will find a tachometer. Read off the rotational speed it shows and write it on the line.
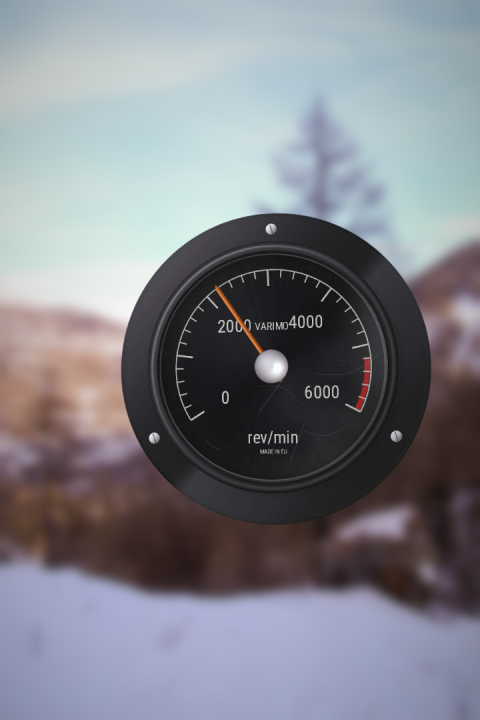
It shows 2200 rpm
